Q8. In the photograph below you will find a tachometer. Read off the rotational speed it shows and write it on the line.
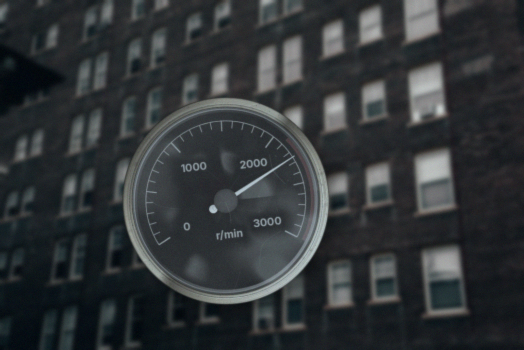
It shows 2250 rpm
